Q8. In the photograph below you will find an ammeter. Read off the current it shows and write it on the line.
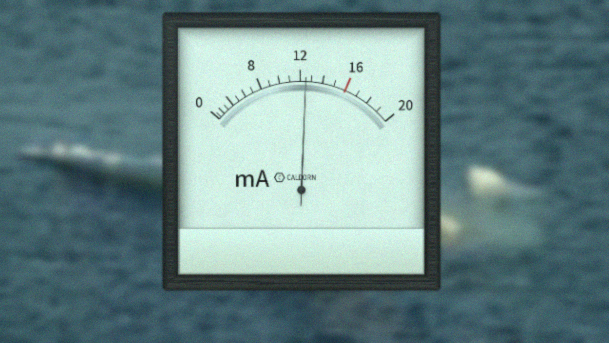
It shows 12.5 mA
